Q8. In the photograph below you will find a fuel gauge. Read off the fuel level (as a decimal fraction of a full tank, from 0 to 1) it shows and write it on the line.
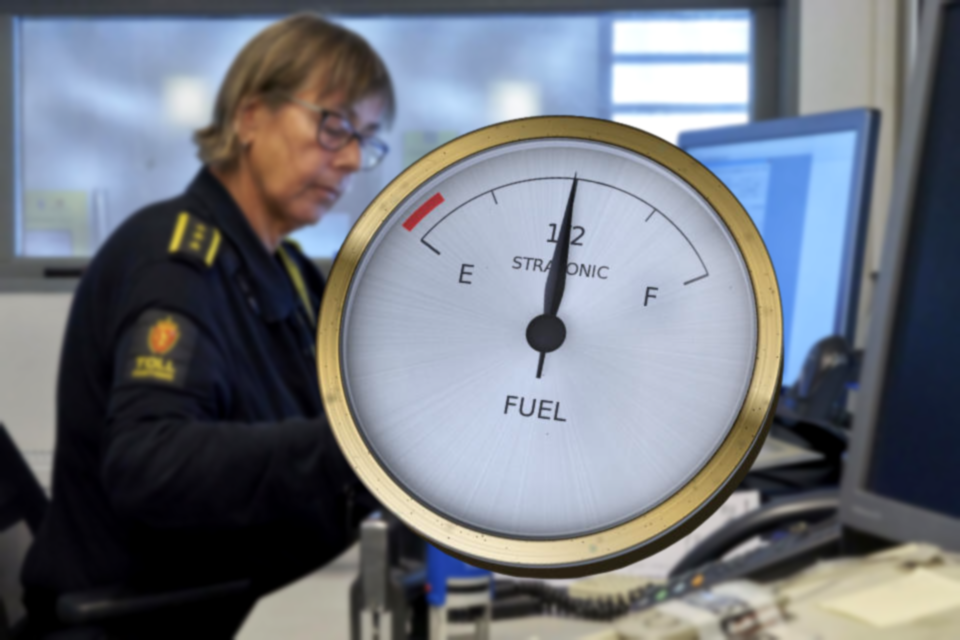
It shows 0.5
